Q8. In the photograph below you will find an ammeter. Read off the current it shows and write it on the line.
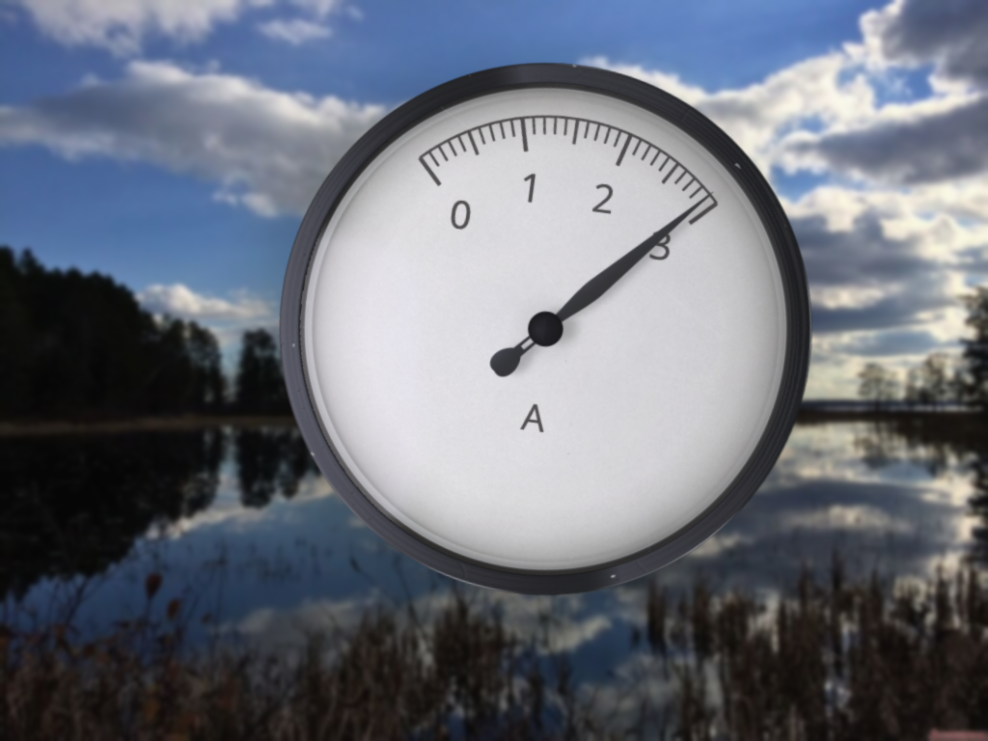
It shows 2.9 A
